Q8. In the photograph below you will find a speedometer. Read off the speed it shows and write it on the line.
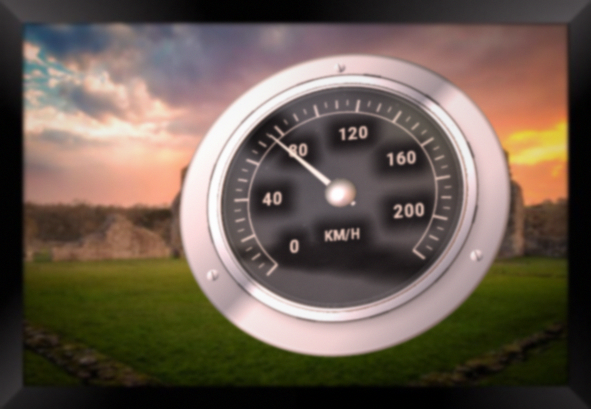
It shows 75 km/h
